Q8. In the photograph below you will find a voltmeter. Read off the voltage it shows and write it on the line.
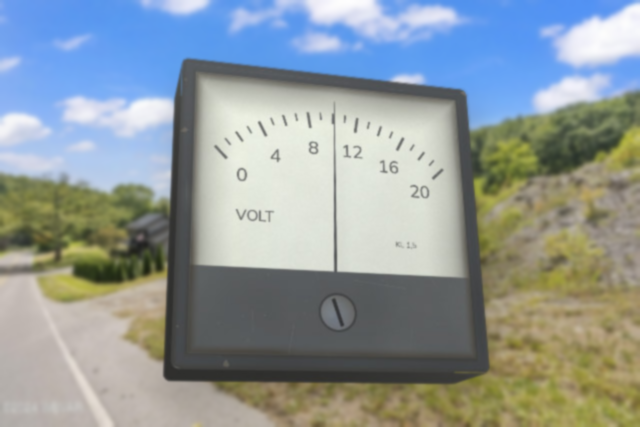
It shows 10 V
